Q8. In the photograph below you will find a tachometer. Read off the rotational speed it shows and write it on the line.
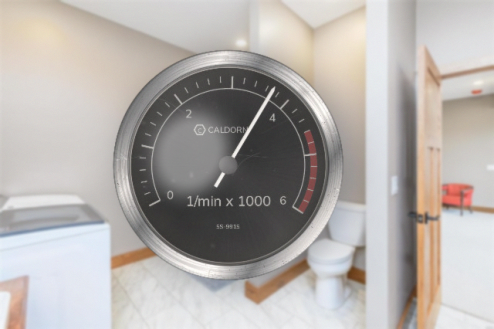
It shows 3700 rpm
